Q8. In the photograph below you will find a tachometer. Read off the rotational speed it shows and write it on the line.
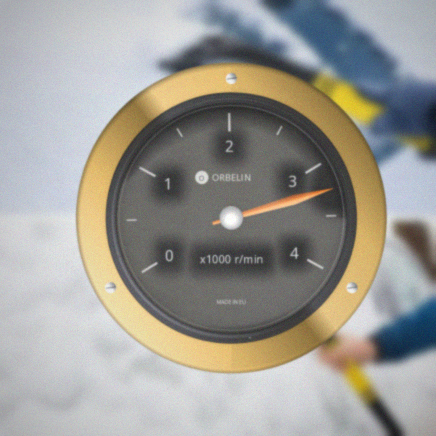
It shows 3250 rpm
